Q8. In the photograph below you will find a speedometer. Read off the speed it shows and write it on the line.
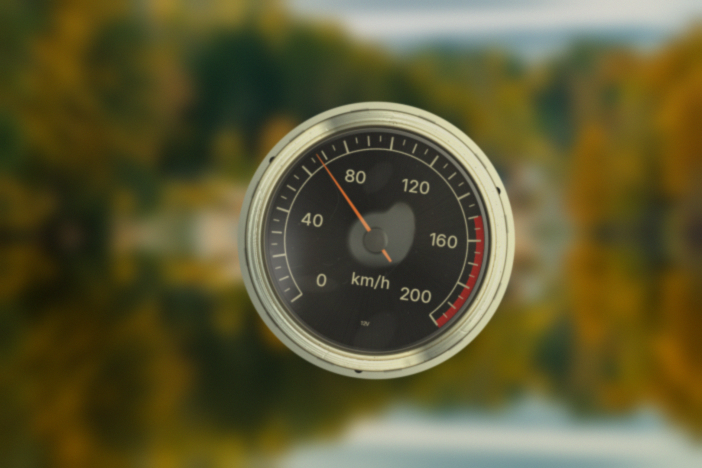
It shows 67.5 km/h
